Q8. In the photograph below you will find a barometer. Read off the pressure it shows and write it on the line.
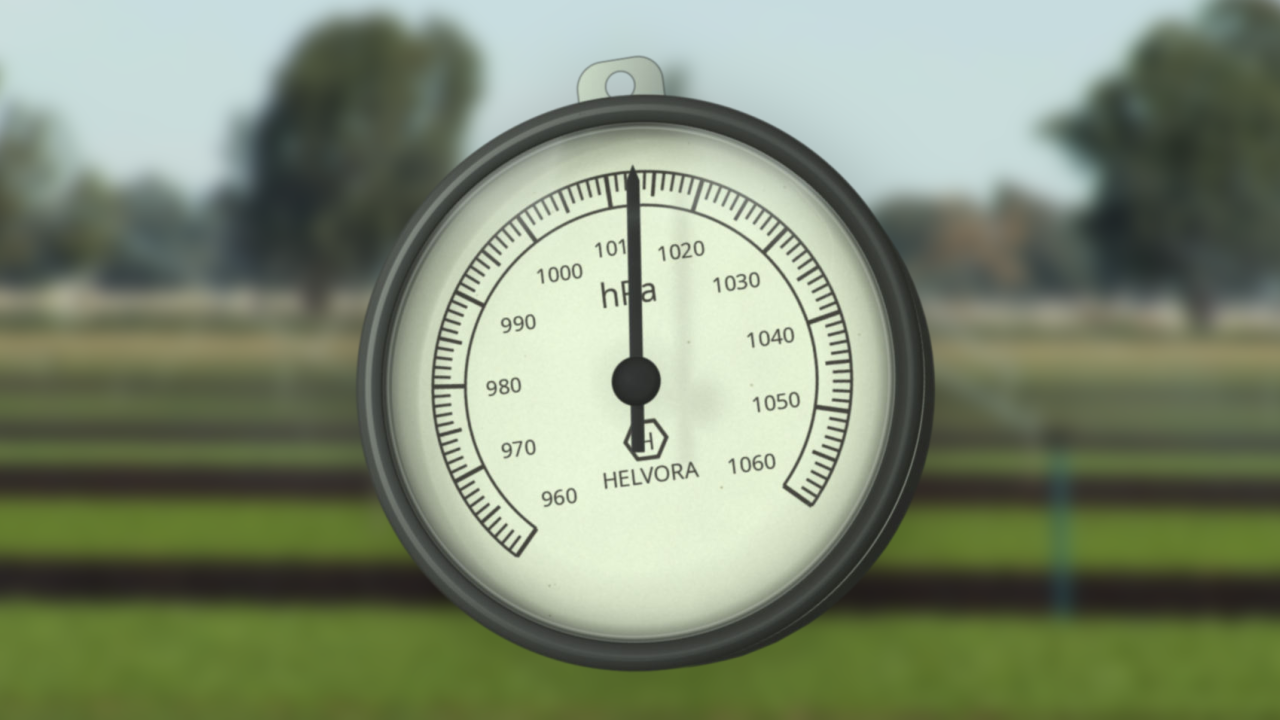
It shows 1013 hPa
